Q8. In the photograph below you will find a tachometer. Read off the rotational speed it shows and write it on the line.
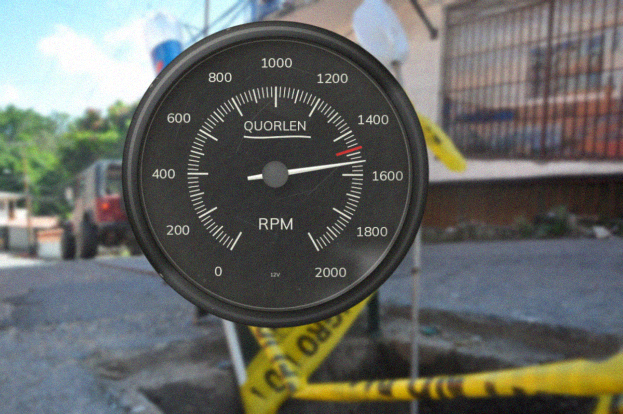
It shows 1540 rpm
